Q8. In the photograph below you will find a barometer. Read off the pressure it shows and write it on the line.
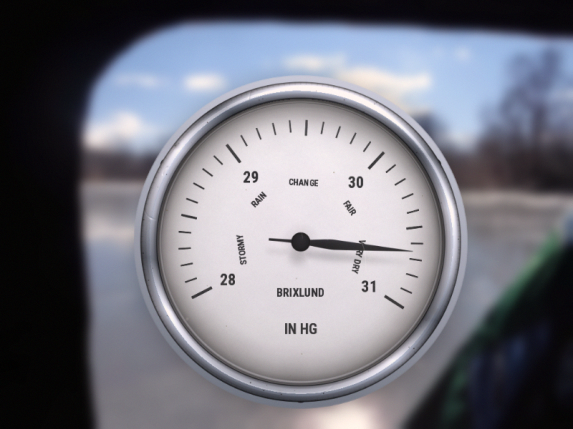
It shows 30.65 inHg
